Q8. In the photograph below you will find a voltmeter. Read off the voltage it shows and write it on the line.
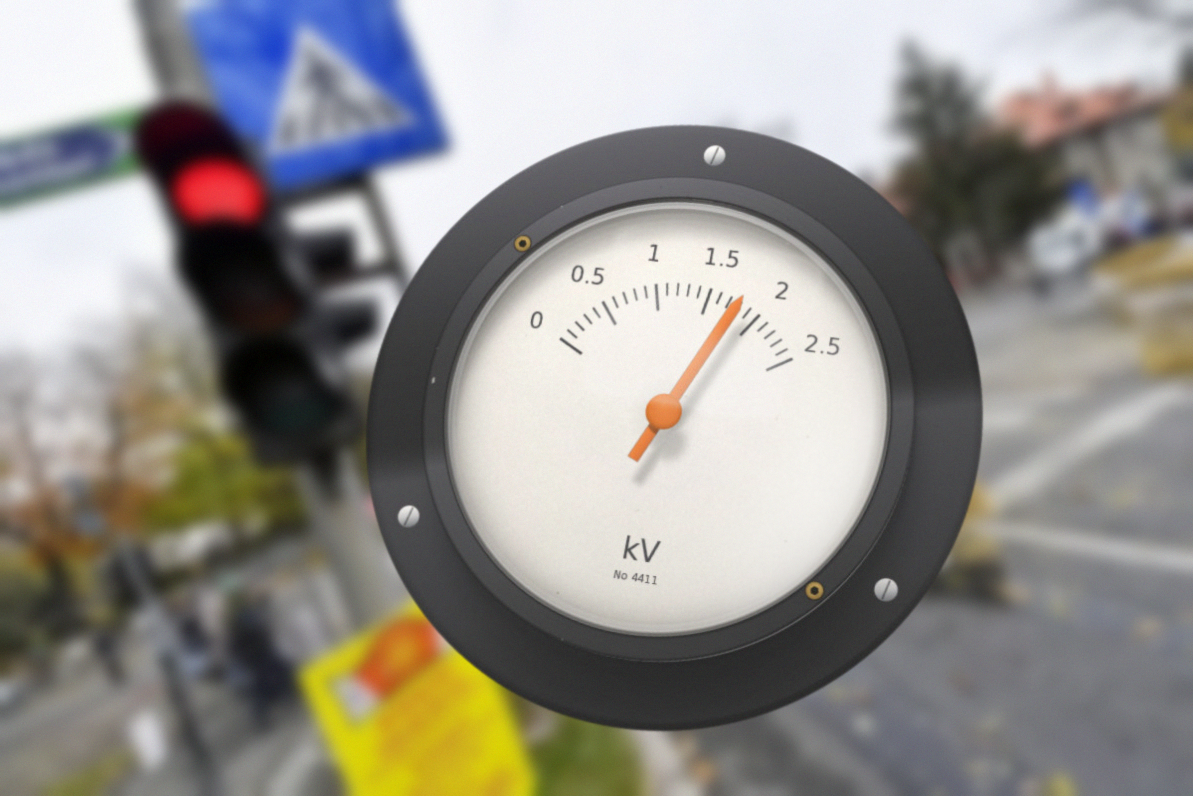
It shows 1.8 kV
